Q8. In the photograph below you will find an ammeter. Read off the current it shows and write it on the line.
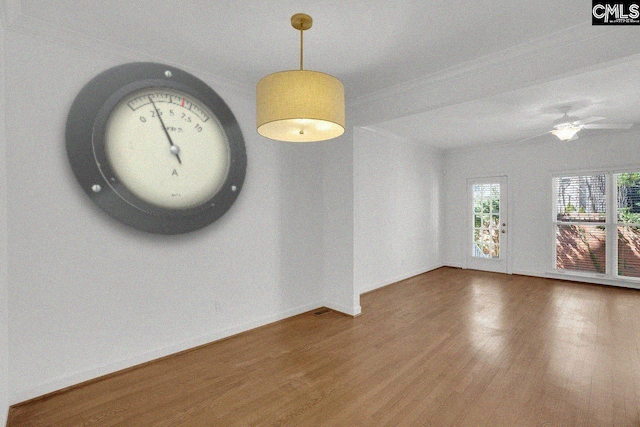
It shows 2.5 A
